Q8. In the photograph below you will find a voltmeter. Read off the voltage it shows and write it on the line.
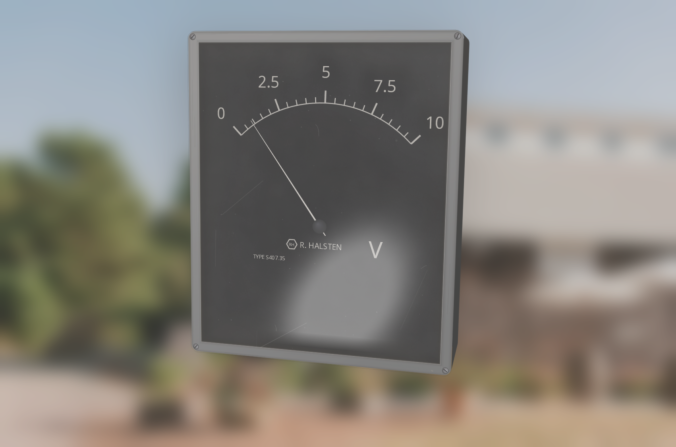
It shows 1 V
